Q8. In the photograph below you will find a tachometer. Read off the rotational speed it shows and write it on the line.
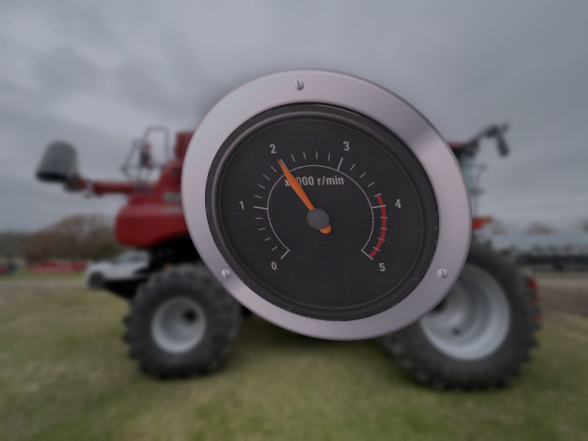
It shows 2000 rpm
